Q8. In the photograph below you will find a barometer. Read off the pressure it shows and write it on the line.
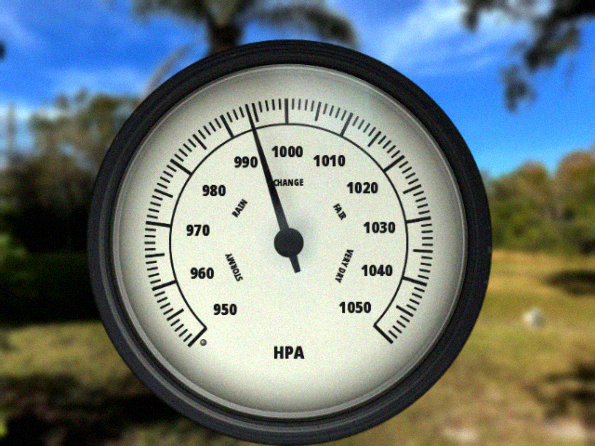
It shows 994 hPa
